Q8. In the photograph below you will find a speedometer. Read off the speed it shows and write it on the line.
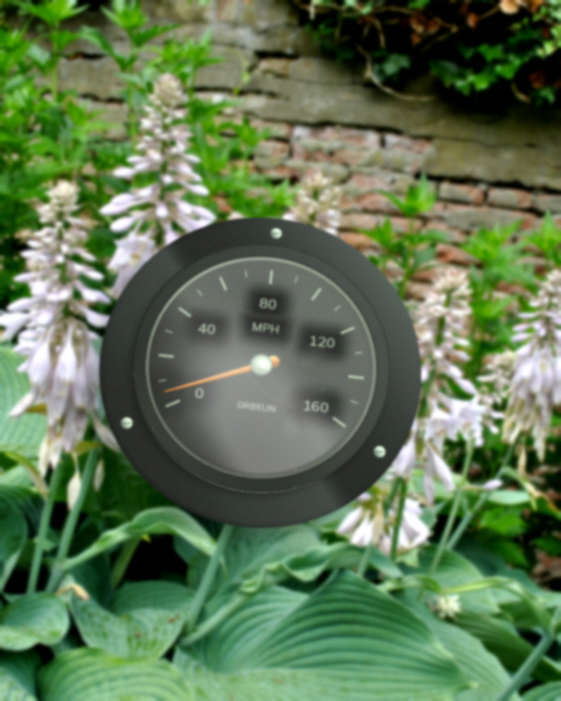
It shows 5 mph
